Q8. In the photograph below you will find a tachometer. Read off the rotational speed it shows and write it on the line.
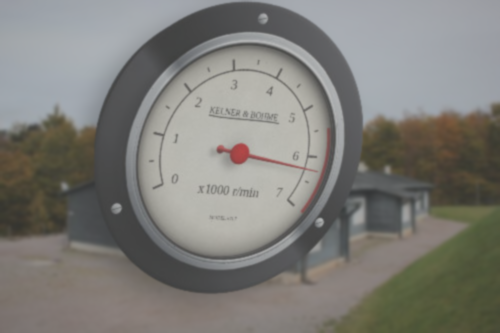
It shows 6250 rpm
